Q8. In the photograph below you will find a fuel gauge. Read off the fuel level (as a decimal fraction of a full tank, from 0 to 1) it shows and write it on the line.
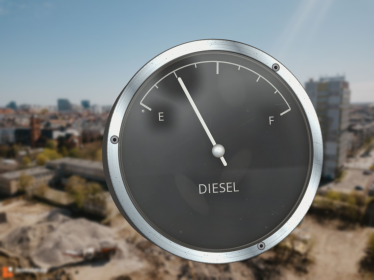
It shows 0.25
